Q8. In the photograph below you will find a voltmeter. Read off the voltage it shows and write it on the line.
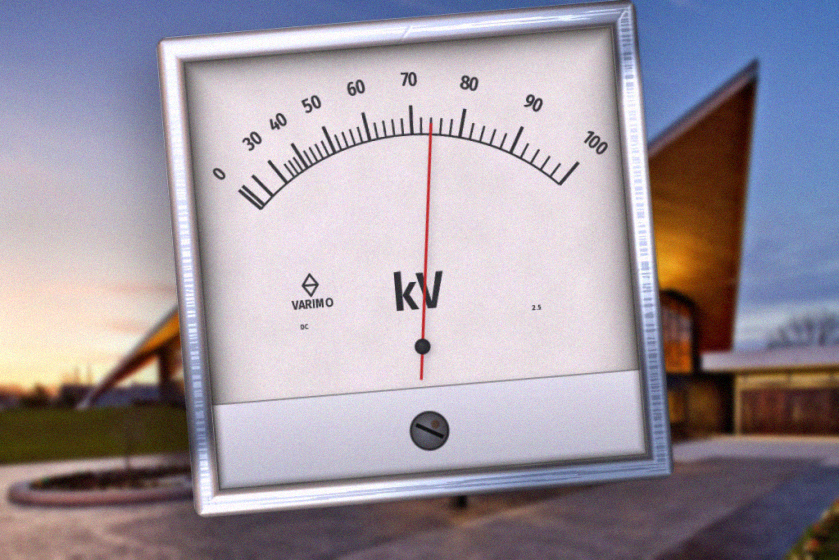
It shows 74 kV
